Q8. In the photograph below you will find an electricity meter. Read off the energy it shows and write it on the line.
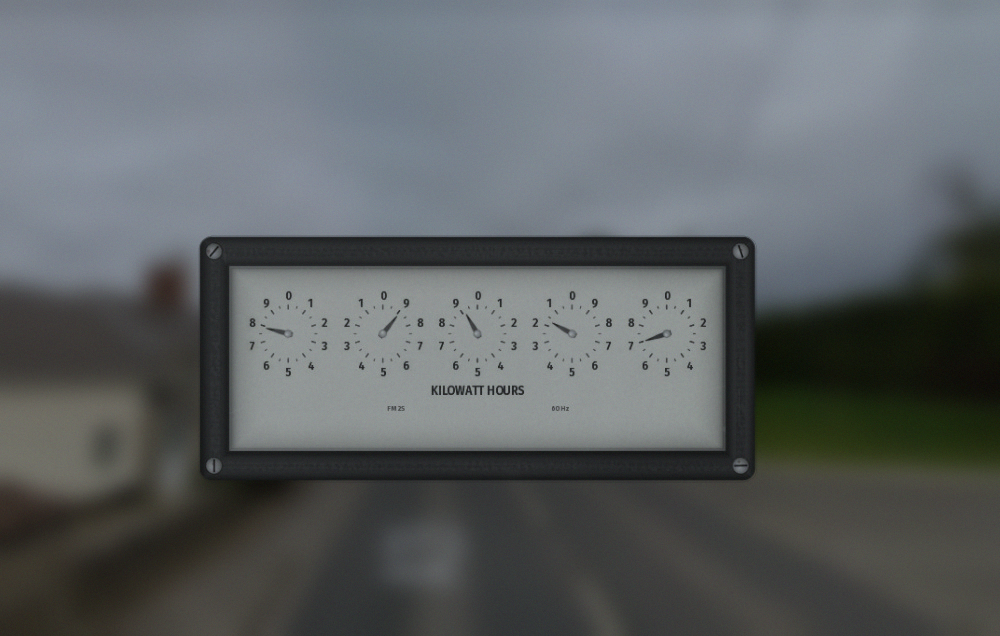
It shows 78917 kWh
